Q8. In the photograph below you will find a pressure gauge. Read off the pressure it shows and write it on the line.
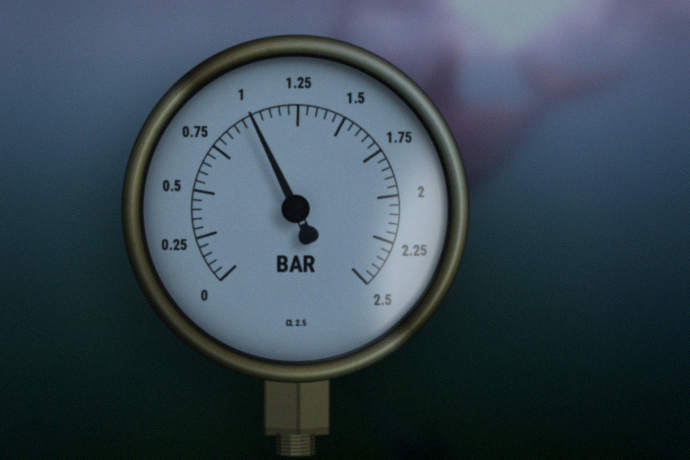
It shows 1 bar
